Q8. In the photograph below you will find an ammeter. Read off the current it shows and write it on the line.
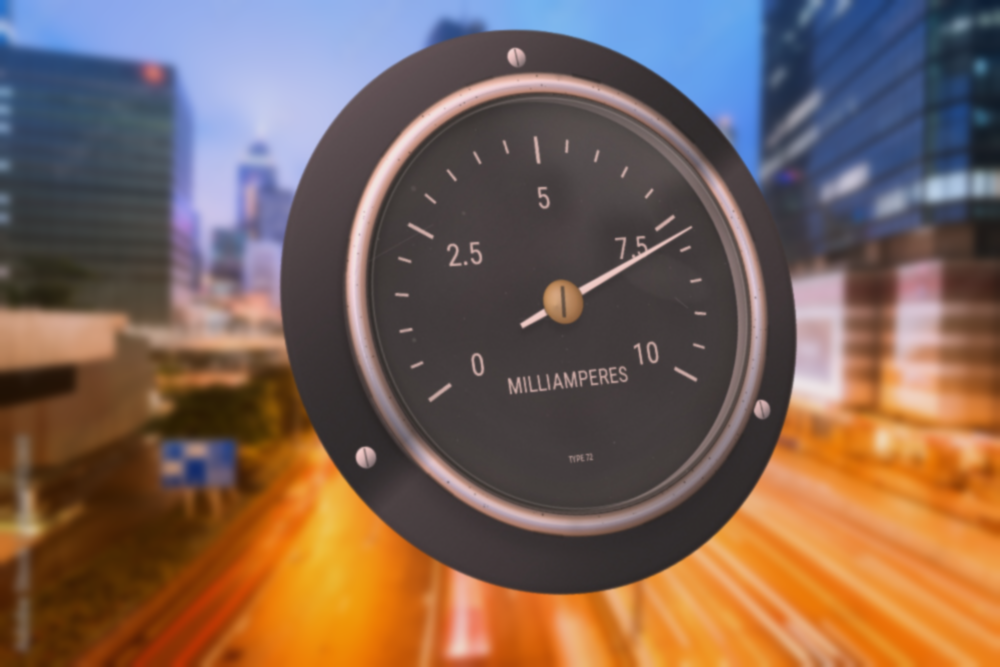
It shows 7.75 mA
